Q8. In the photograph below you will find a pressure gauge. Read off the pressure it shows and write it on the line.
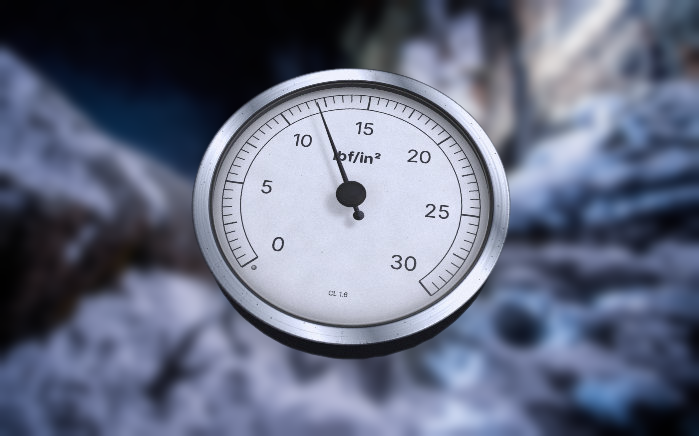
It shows 12 psi
